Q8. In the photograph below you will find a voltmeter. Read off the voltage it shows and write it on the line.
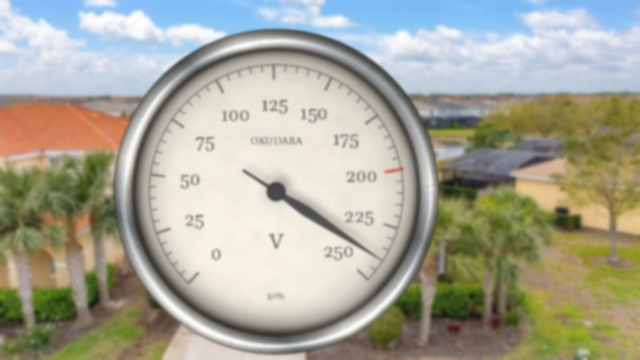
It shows 240 V
